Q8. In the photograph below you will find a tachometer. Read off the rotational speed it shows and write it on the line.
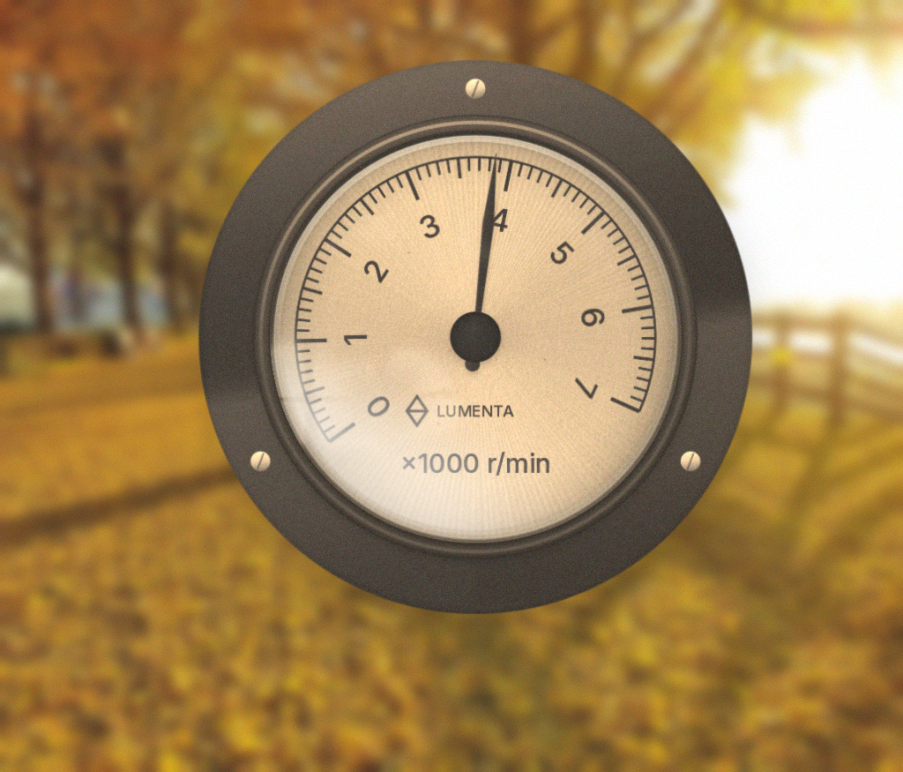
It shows 3850 rpm
